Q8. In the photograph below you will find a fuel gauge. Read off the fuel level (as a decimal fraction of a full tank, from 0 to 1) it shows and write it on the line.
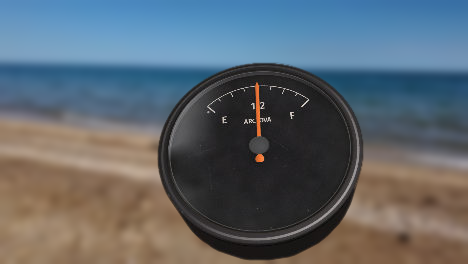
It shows 0.5
